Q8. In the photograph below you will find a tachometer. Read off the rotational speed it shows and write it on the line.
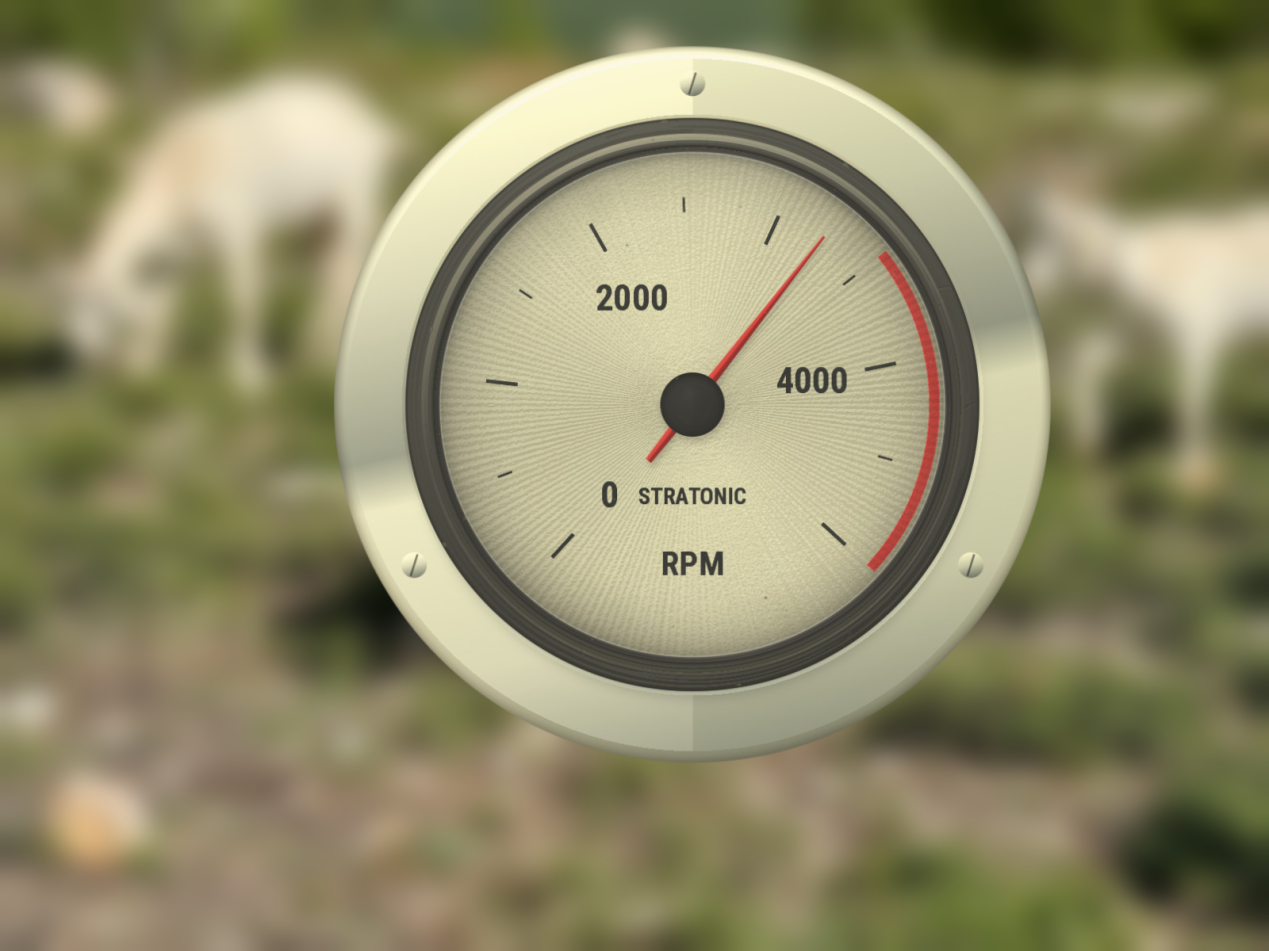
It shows 3250 rpm
